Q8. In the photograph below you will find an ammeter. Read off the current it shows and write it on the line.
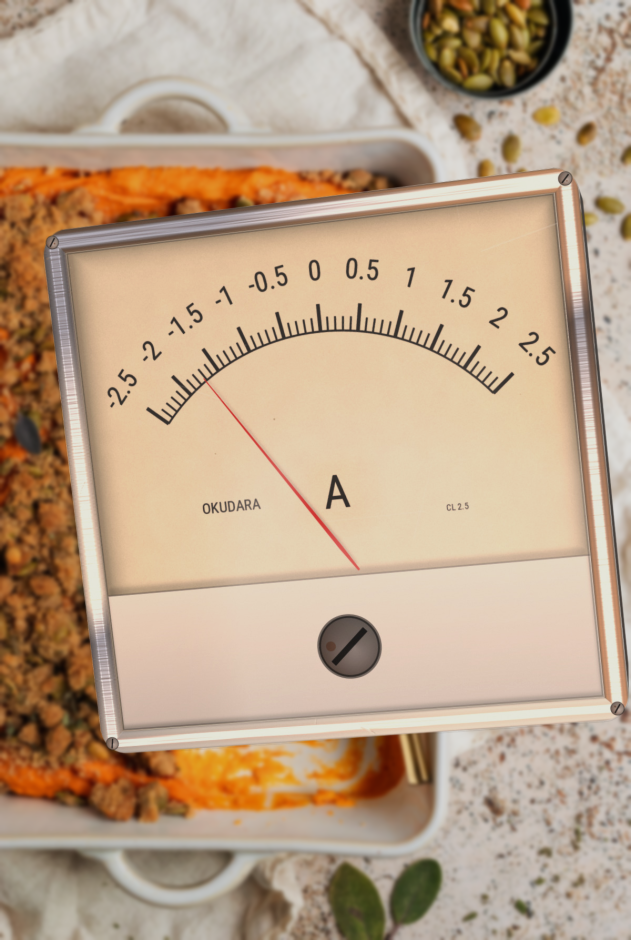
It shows -1.7 A
